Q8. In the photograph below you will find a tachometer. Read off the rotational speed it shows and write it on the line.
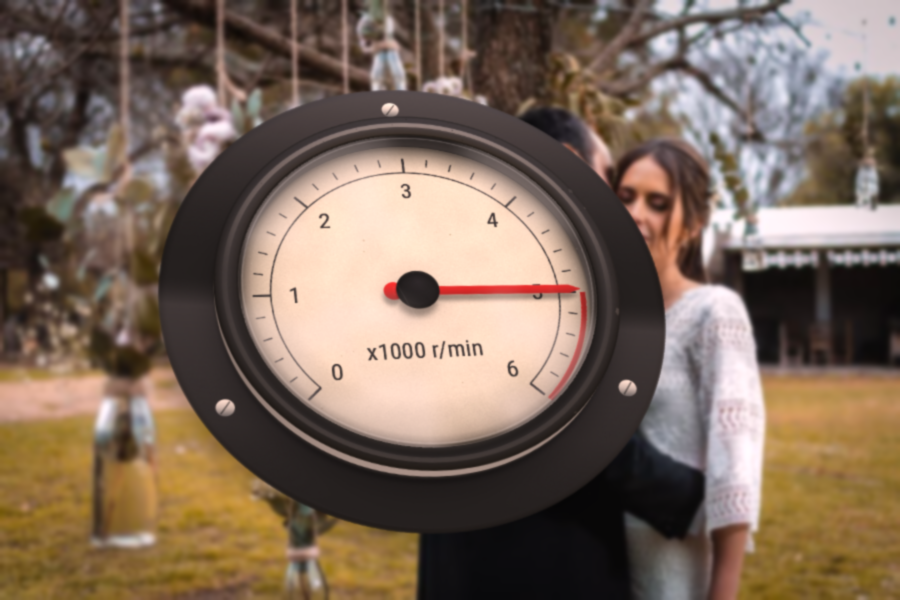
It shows 5000 rpm
